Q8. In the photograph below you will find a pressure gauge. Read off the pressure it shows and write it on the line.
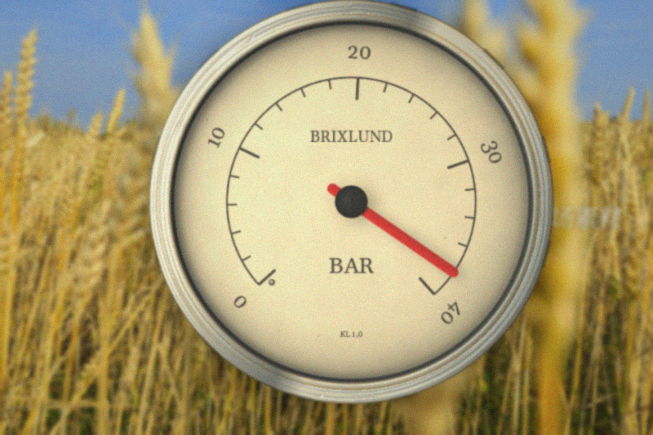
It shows 38 bar
